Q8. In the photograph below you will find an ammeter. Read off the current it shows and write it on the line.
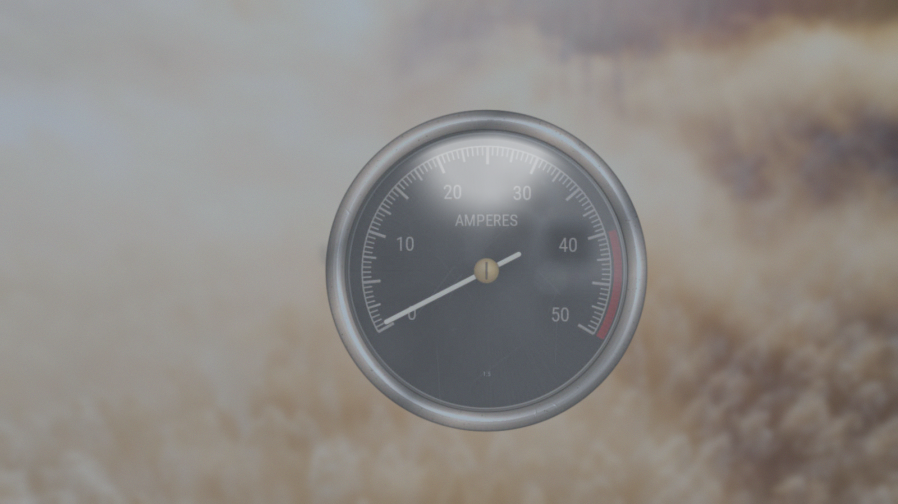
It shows 0.5 A
